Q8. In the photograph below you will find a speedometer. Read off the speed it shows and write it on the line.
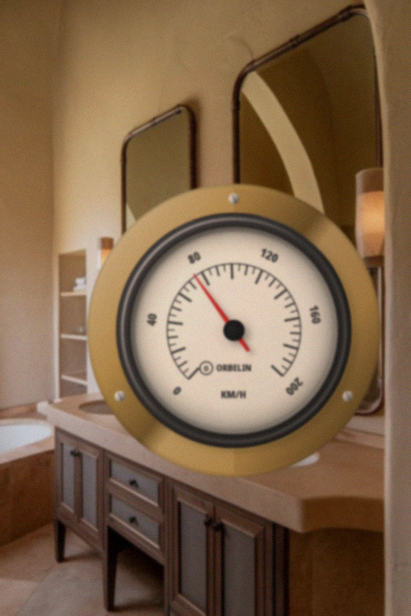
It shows 75 km/h
